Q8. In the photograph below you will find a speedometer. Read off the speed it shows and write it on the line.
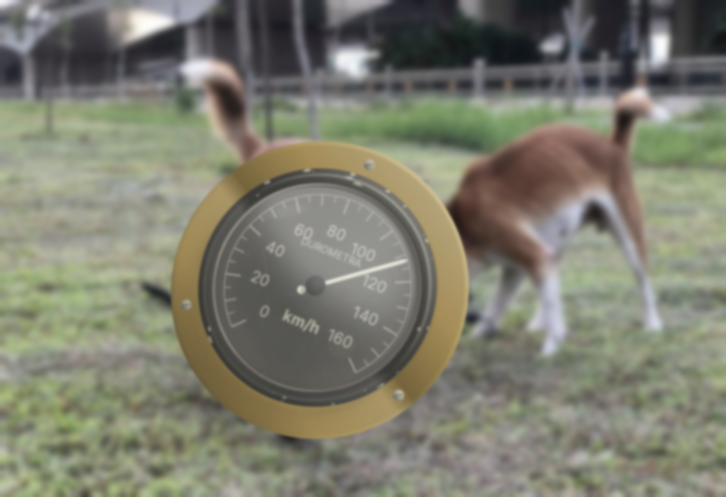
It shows 112.5 km/h
